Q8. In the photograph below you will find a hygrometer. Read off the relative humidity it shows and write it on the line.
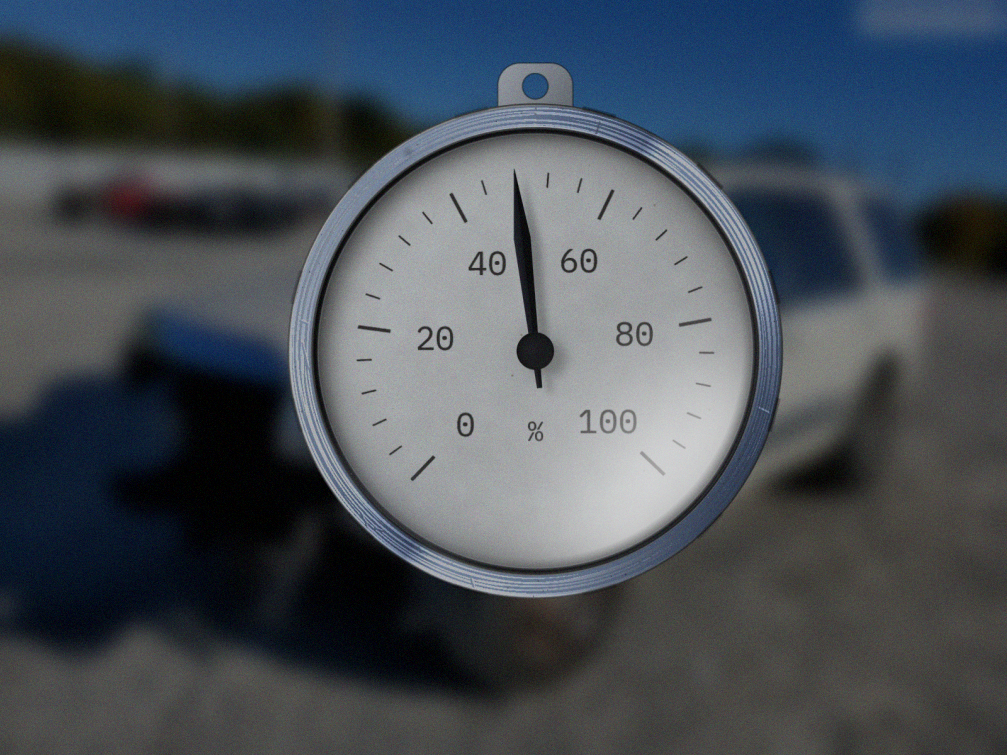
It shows 48 %
